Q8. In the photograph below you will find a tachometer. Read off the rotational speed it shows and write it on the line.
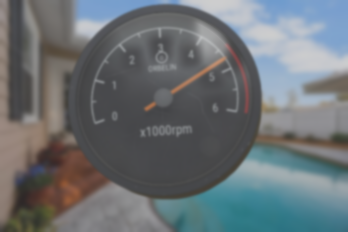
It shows 4750 rpm
